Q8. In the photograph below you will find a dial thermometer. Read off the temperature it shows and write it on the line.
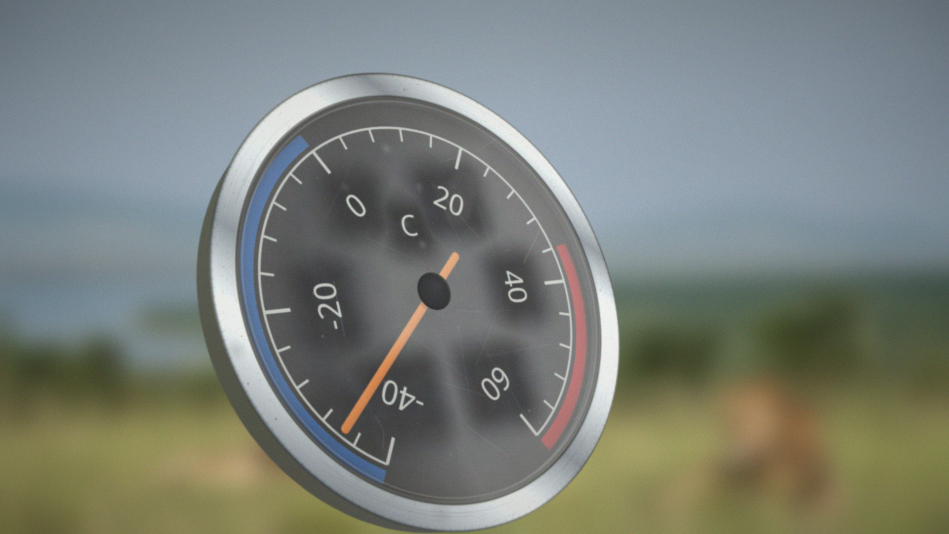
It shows -34 °C
